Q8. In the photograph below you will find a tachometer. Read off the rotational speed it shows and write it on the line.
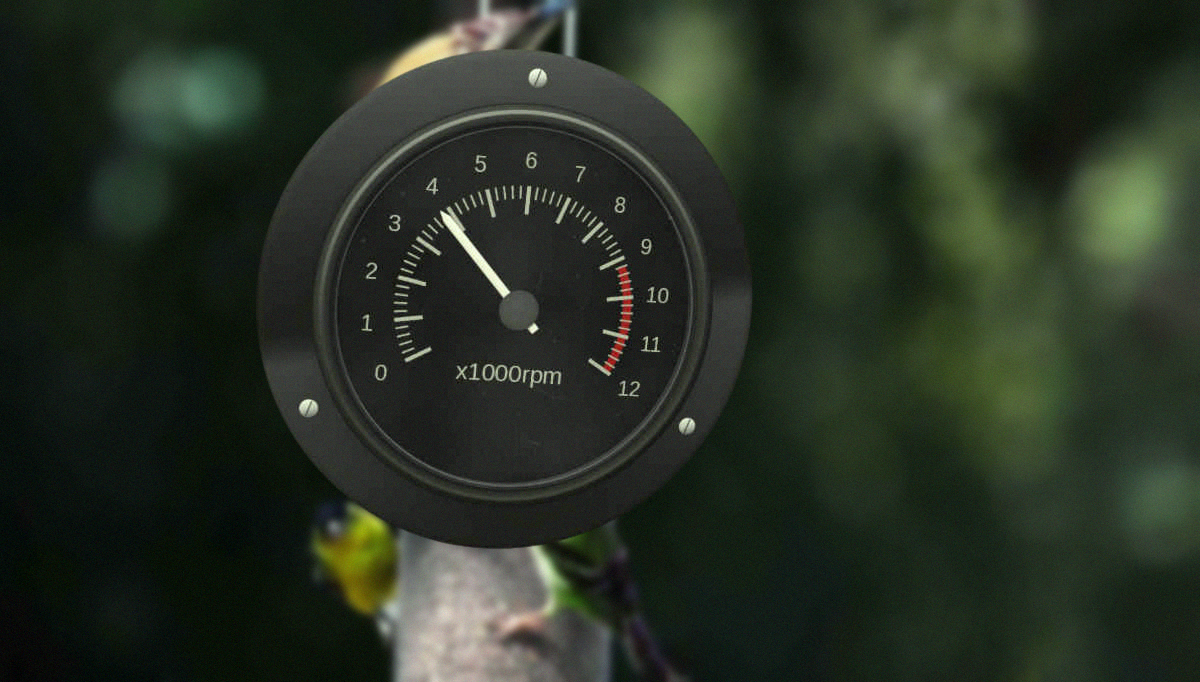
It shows 3800 rpm
